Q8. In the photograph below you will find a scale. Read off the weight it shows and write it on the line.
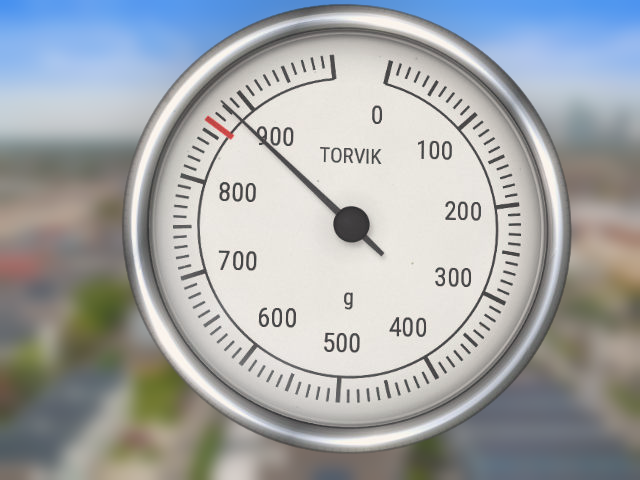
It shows 880 g
